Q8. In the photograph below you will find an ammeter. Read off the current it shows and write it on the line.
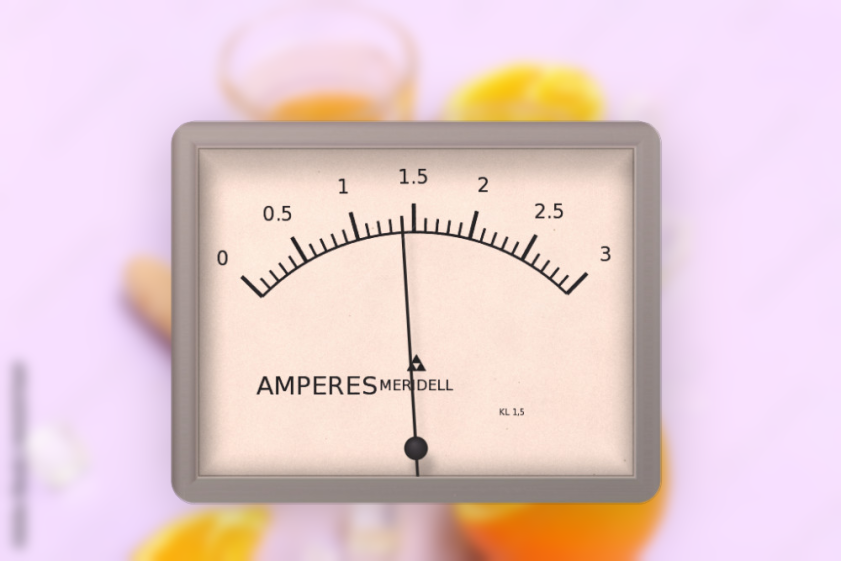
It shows 1.4 A
